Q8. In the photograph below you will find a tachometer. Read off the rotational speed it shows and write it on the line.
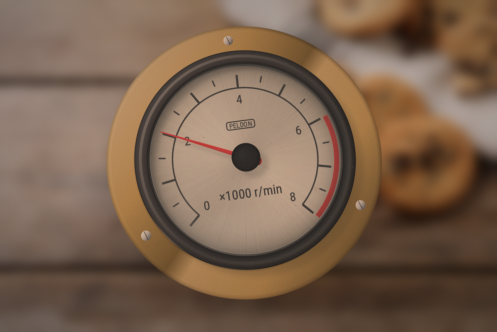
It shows 2000 rpm
